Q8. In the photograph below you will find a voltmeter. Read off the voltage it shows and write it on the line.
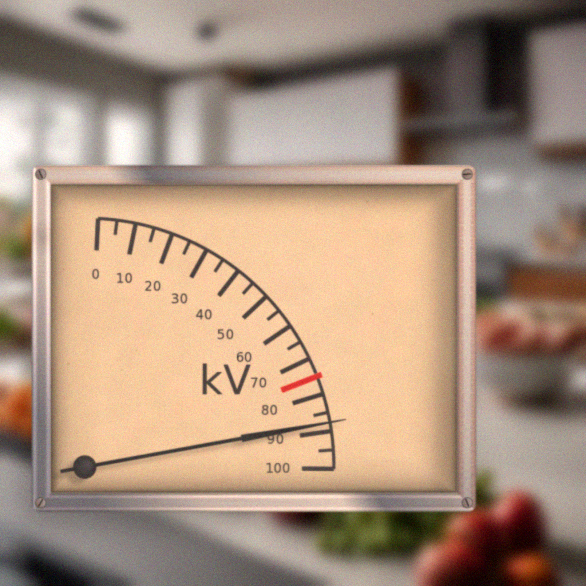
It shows 87.5 kV
